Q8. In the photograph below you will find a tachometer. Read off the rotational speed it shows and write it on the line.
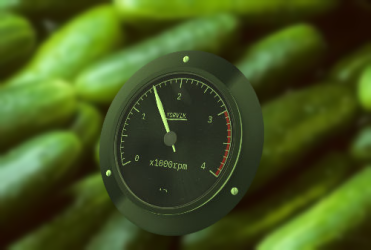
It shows 1500 rpm
